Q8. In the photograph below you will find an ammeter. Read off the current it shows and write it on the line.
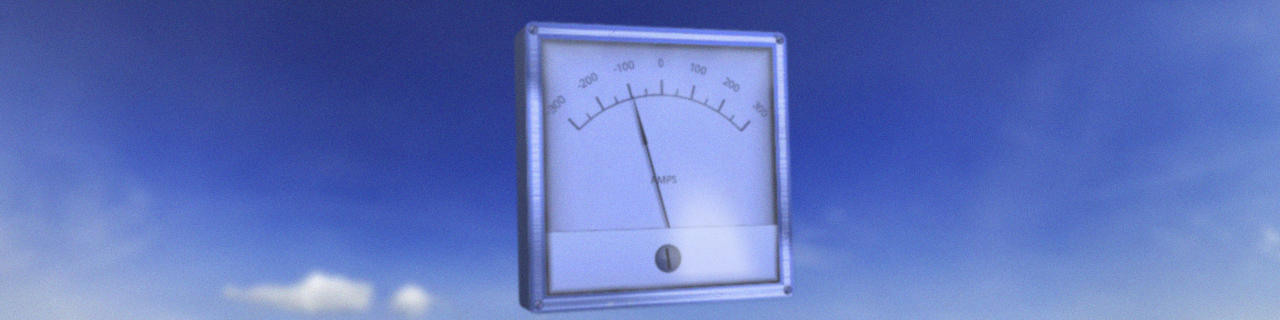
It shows -100 A
